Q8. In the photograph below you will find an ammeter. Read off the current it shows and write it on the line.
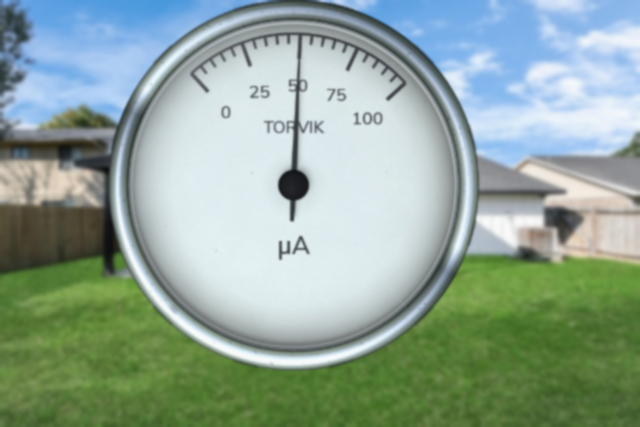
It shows 50 µA
